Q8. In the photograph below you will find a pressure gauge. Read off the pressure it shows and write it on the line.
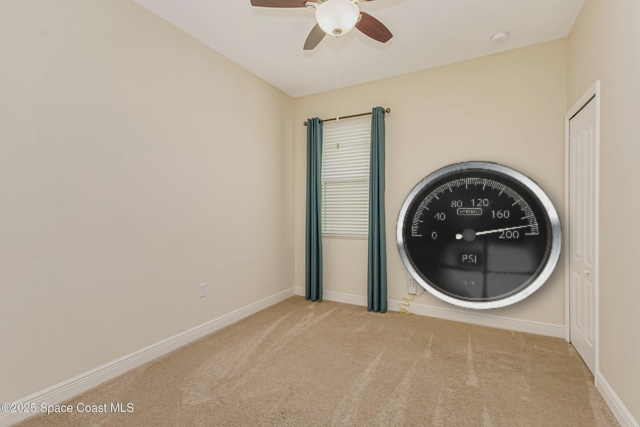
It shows 190 psi
